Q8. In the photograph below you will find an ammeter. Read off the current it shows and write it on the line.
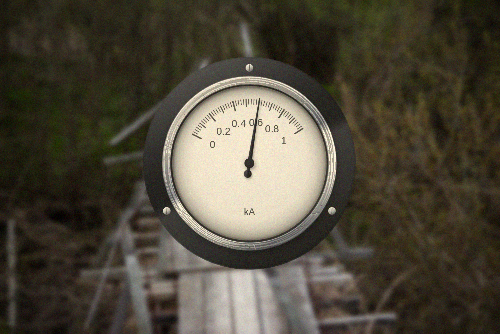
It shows 0.6 kA
